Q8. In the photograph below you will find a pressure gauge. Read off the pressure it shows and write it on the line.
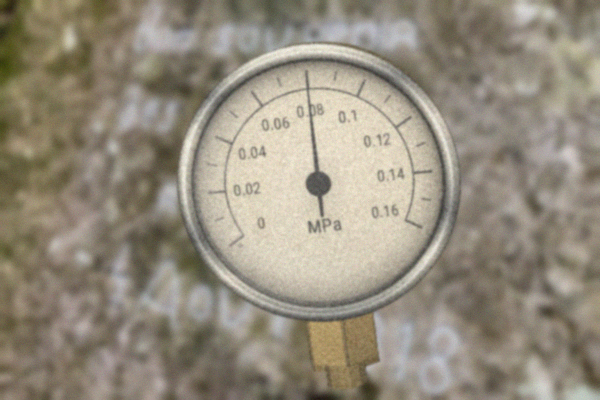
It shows 0.08 MPa
